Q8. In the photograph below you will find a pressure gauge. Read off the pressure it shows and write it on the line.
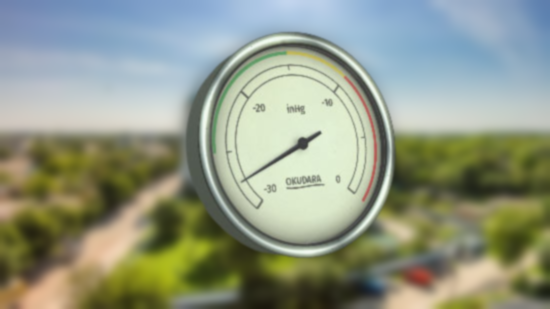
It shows -27.5 inHg
